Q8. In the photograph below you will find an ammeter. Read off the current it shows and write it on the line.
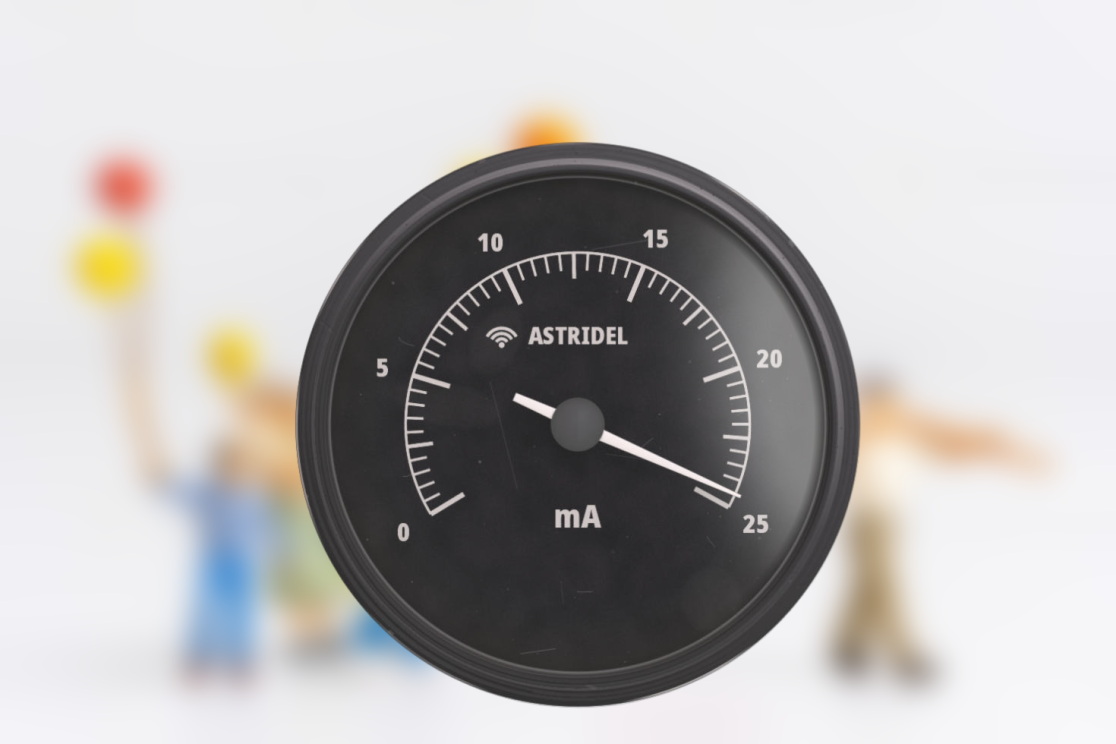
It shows 24.5 mA
